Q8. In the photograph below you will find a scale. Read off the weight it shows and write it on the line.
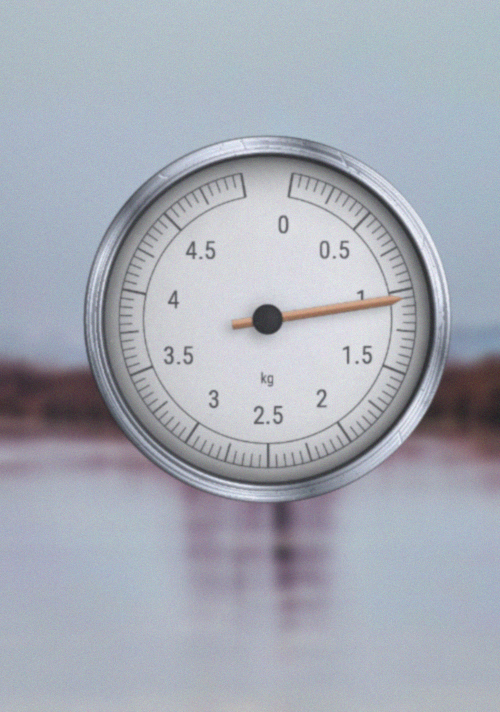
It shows 1.05 kg
